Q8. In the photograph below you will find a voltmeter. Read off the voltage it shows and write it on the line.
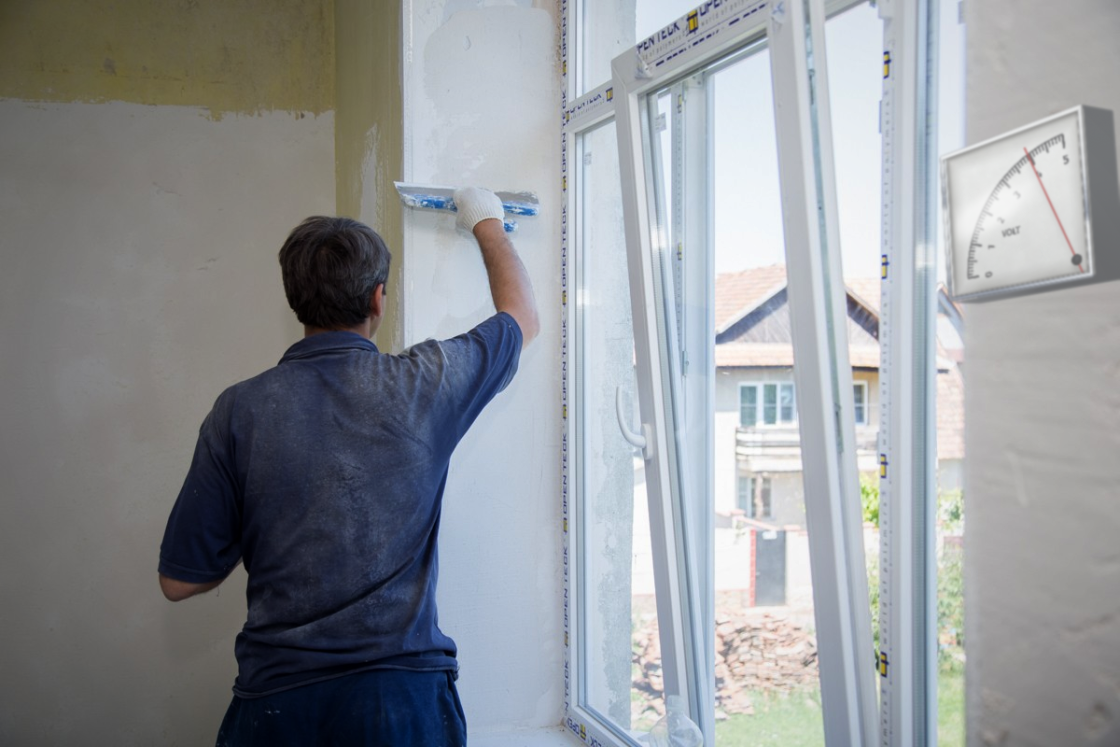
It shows 4 V
